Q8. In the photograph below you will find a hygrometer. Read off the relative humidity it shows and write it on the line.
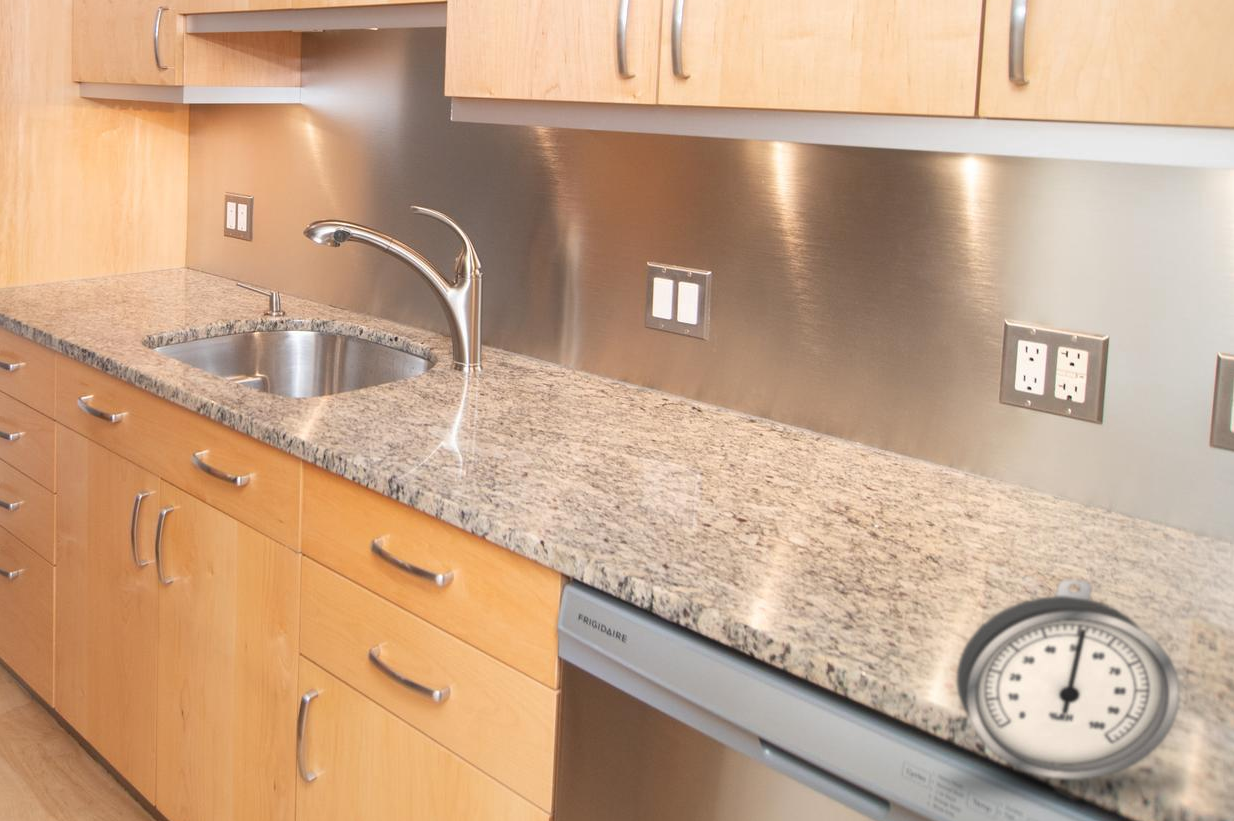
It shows 50 %
